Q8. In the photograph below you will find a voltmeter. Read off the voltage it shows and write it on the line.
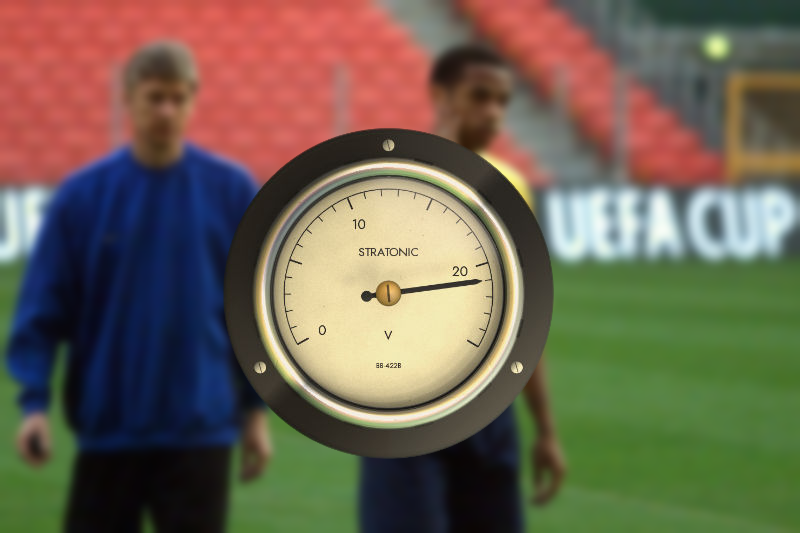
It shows 21 V
